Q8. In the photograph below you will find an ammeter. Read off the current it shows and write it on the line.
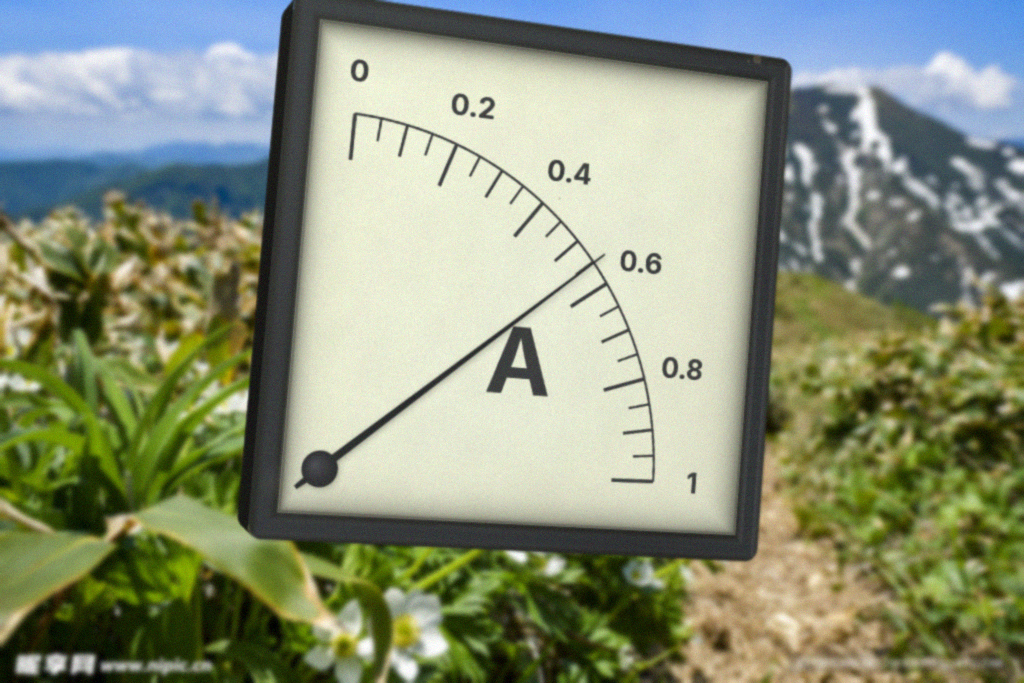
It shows 0.55 A
